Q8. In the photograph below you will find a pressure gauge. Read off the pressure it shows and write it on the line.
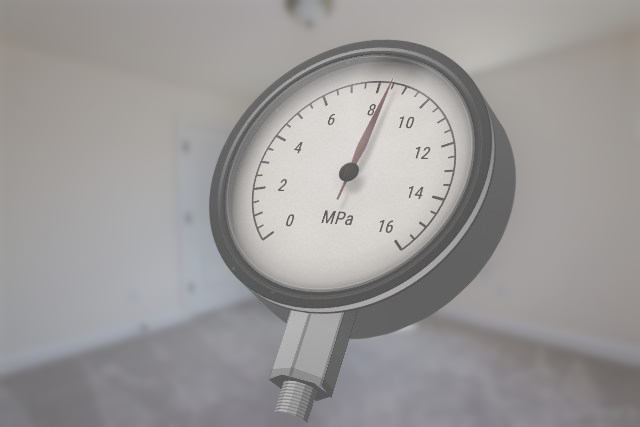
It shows 8.5 MPa
